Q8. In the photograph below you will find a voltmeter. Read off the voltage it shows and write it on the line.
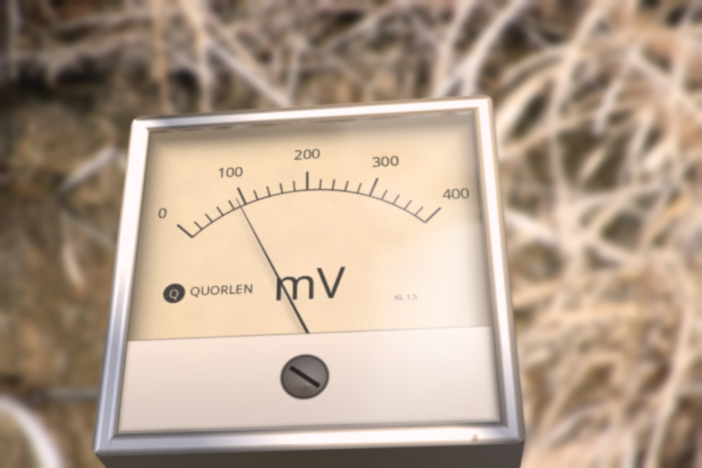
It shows 90 mV
